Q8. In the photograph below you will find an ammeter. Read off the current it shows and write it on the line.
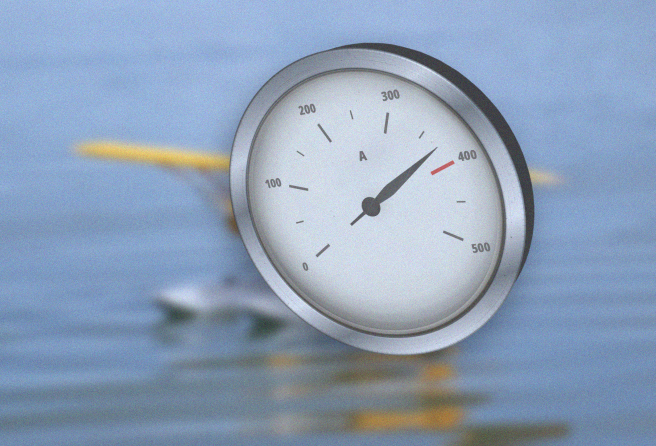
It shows 375 A
